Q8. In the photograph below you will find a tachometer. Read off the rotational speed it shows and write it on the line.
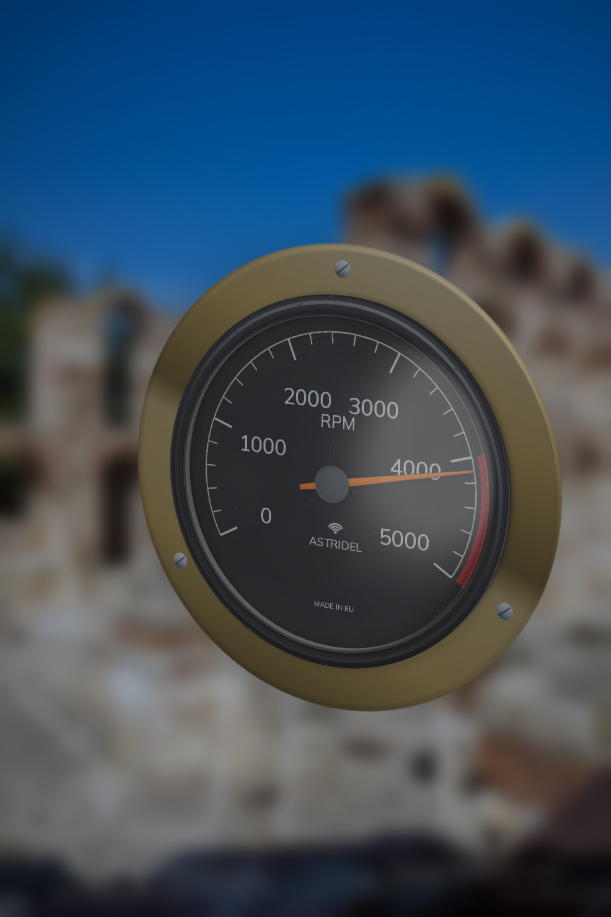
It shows 4100 rpm
